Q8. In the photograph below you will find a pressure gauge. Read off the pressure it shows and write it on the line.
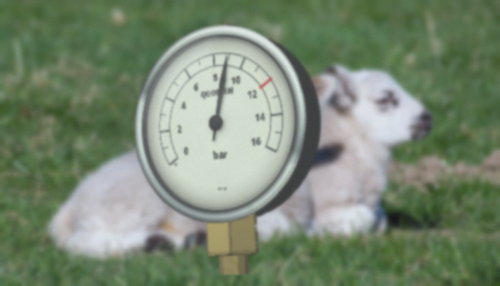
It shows 9 bar
